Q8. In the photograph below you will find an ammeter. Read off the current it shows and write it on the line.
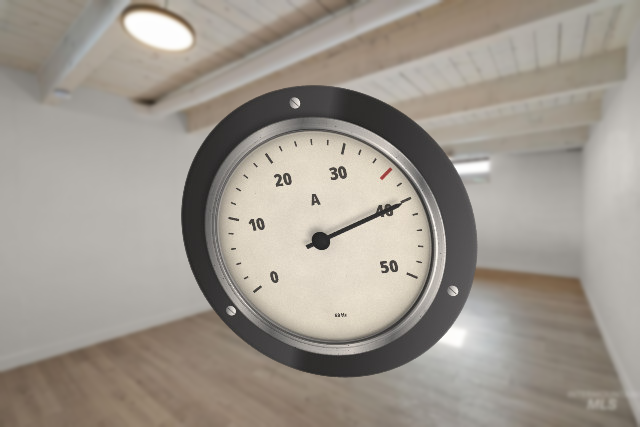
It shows 40 A
